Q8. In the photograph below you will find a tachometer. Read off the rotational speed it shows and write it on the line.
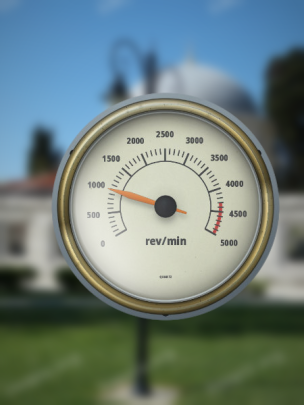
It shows 1000 rpm
